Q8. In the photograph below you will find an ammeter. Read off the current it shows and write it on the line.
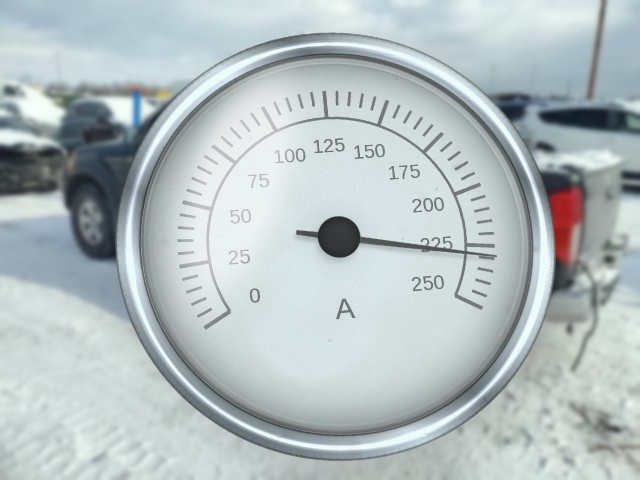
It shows 230 A
